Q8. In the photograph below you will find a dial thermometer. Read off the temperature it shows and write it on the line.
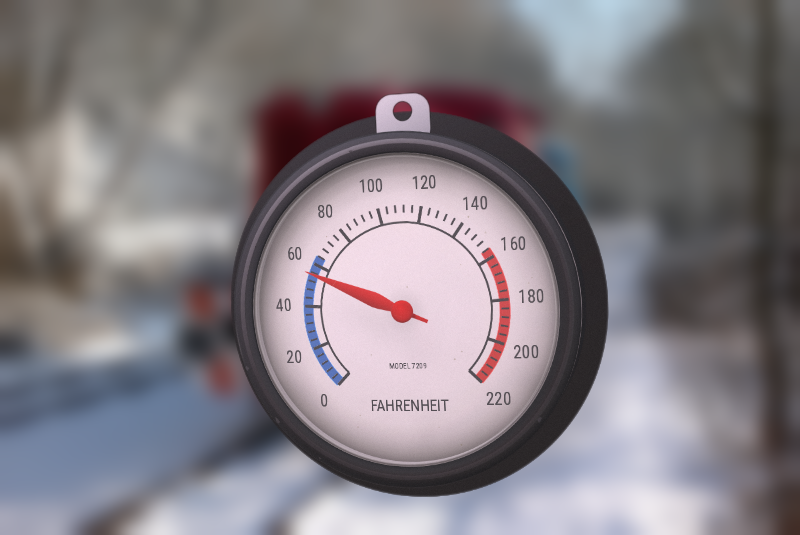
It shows 56 °F
